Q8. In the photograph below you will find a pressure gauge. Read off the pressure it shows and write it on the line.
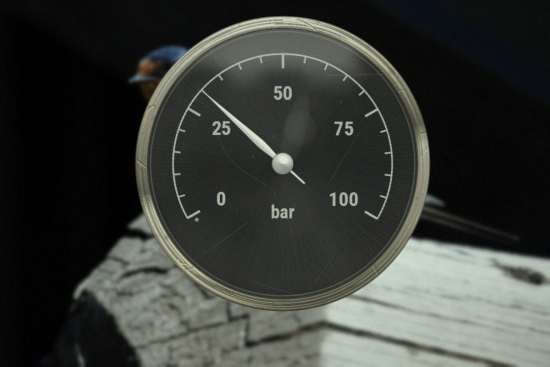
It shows 30 bar
